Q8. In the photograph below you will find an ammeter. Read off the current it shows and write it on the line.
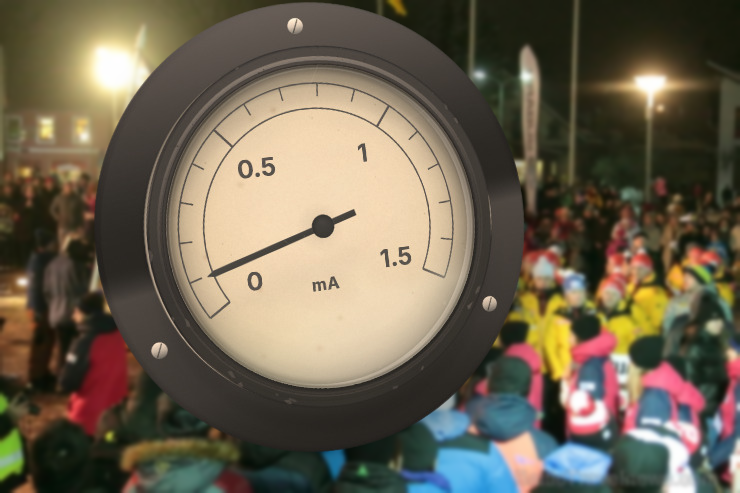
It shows 0.1 mA
